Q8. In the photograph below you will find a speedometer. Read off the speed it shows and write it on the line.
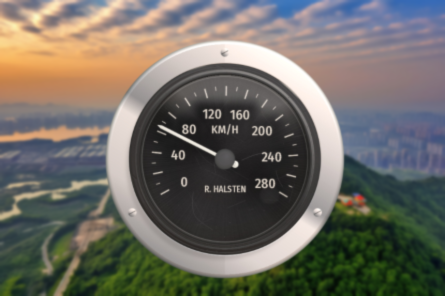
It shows 65 km/h
